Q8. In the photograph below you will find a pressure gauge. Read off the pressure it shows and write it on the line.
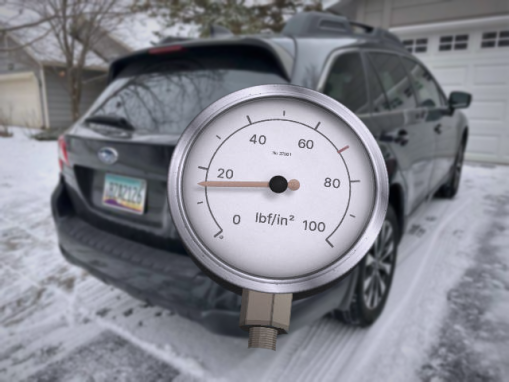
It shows 15 psi
